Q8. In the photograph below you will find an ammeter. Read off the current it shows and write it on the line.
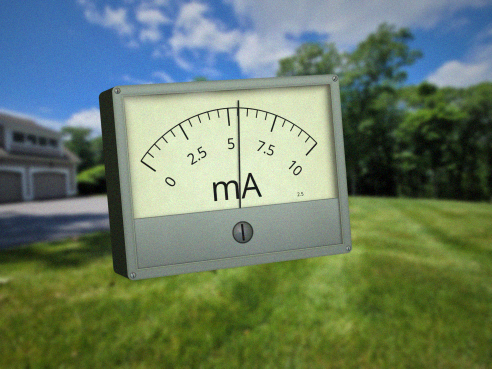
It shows 5.5 mA
